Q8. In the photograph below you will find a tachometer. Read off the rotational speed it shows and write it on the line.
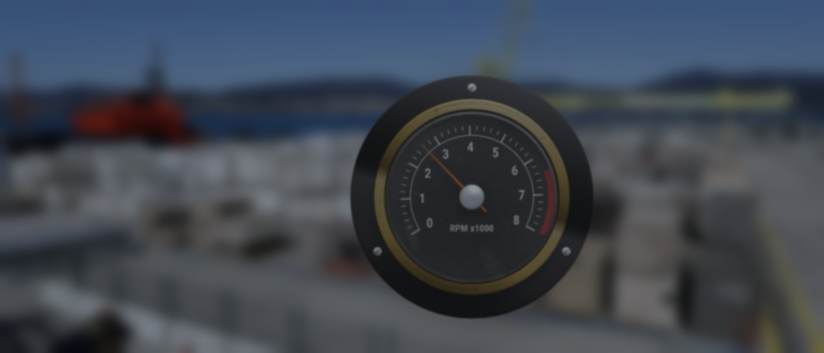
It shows 2600 rpm
